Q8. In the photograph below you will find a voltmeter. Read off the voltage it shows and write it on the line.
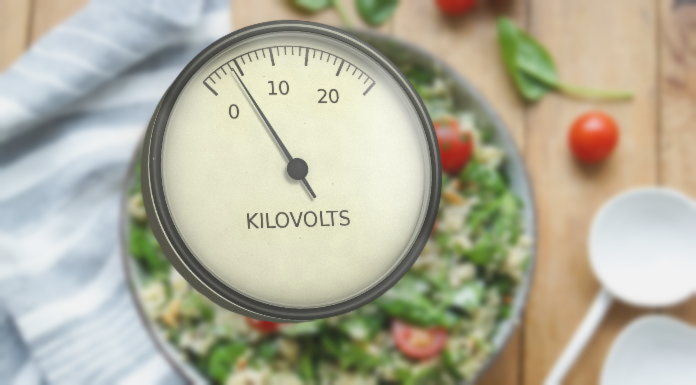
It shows 4 kV
